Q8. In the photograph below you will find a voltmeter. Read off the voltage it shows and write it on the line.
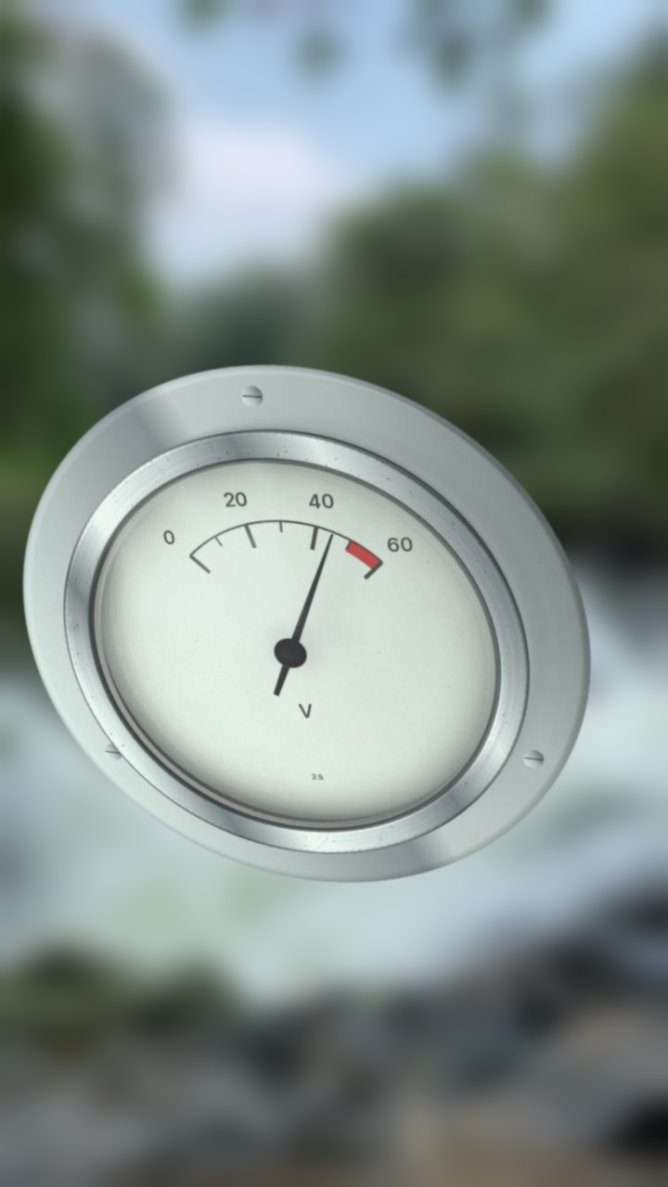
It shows 45 V
